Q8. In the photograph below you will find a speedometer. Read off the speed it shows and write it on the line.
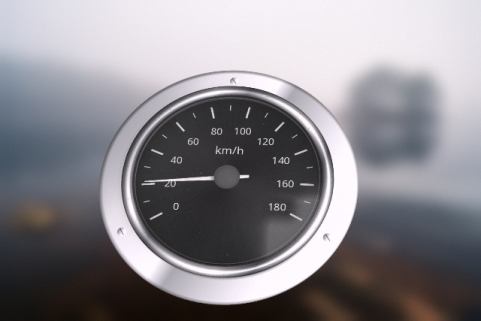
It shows 20 km/h
